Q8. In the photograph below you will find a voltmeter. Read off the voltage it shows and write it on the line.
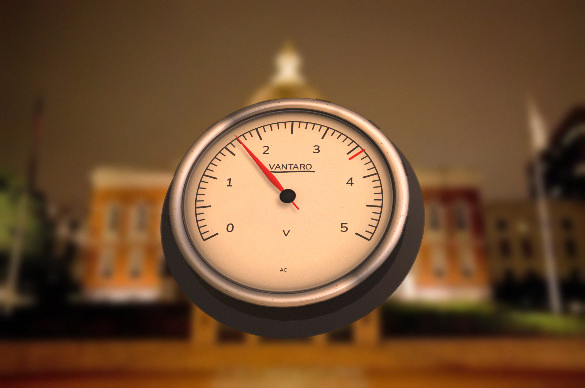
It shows 1.7 V
